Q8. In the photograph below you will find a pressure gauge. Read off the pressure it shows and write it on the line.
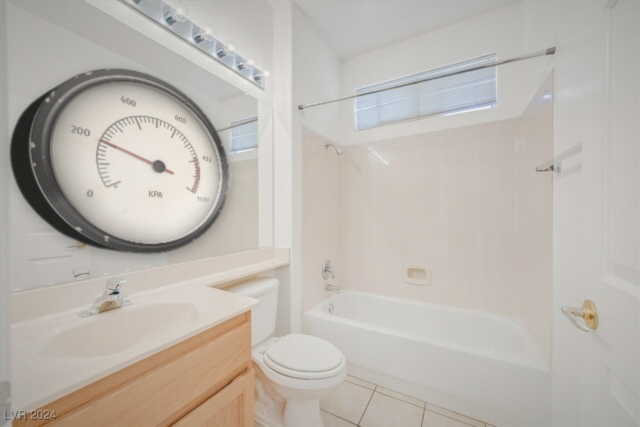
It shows 200 kPa
